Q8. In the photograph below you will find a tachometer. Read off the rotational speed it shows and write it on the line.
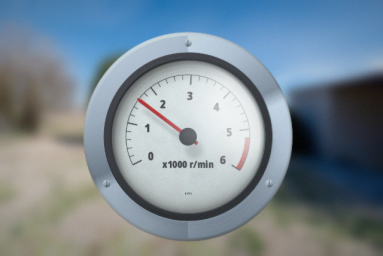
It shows 1600 rpm
